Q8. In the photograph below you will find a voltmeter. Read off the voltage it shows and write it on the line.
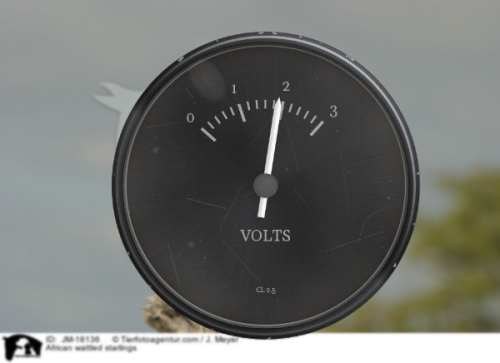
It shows 1.9 V
